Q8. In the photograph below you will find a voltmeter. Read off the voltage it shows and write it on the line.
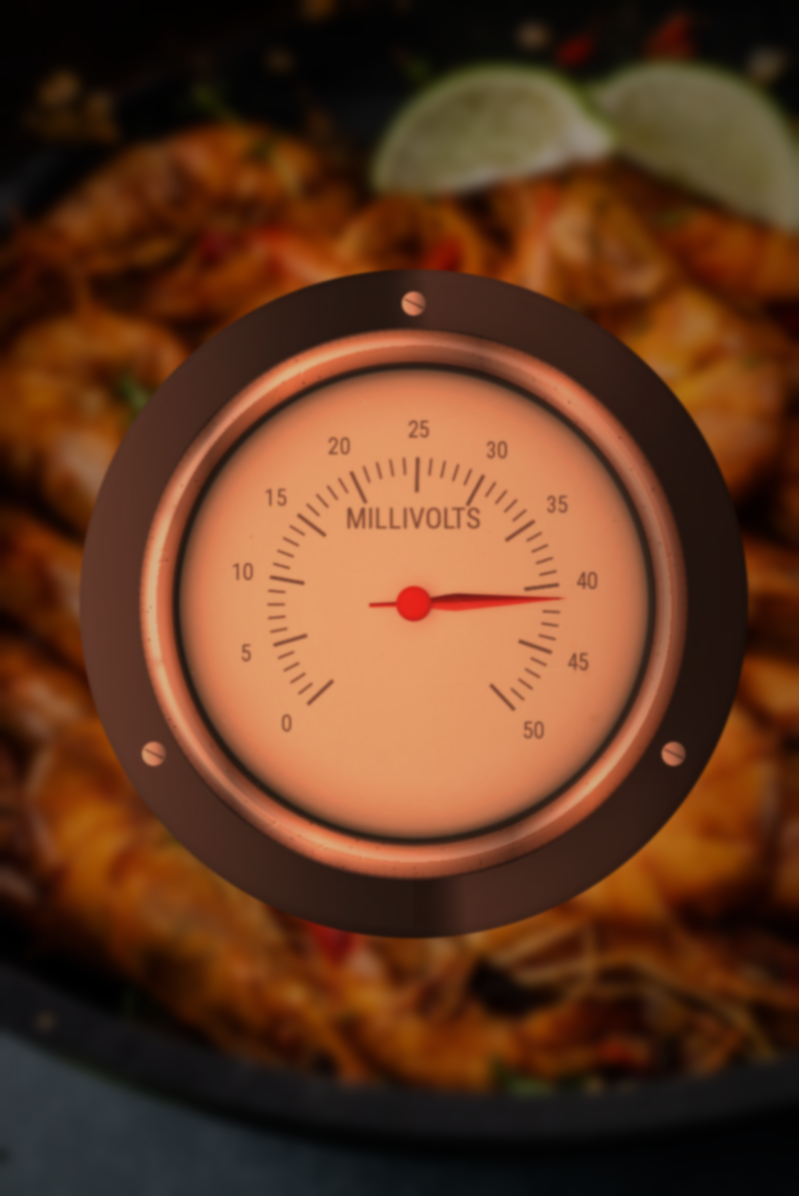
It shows 41 mV
